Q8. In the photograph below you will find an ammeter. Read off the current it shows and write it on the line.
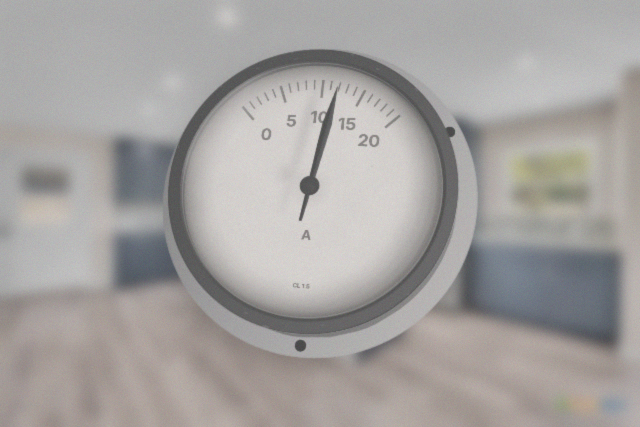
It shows 12 A
